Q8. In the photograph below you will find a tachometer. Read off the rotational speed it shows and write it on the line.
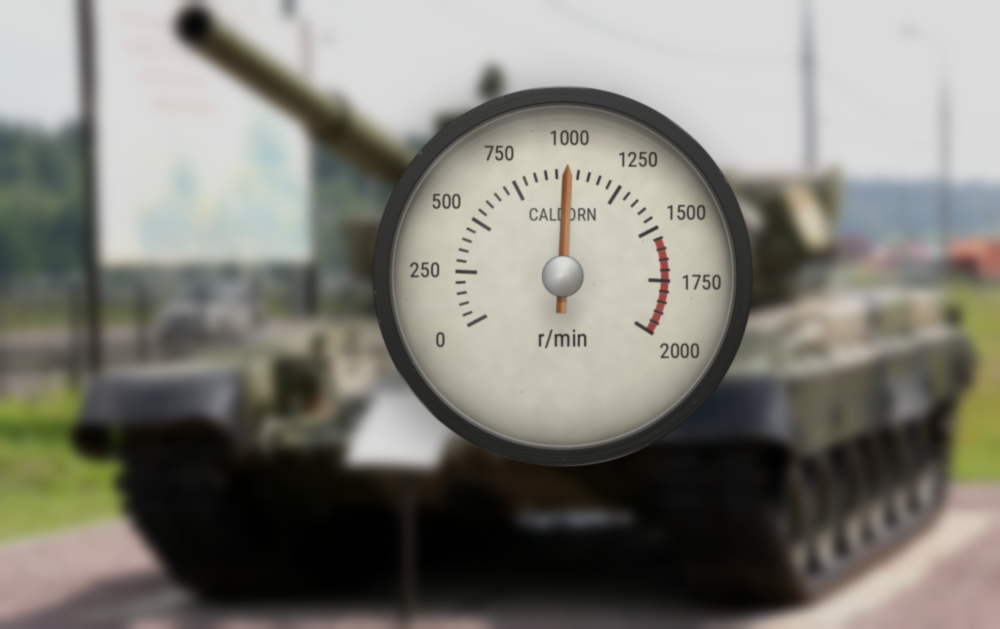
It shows 1000 rpm
